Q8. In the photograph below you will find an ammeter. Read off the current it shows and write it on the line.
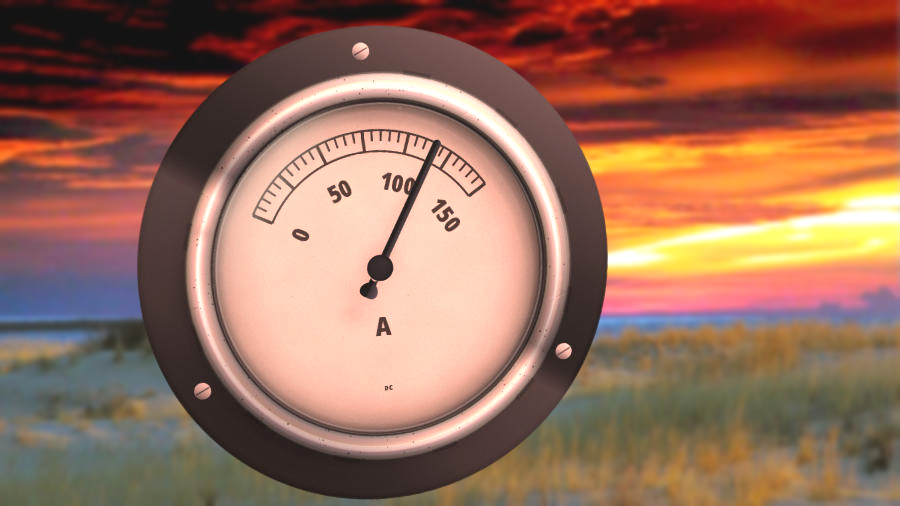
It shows 115 A
